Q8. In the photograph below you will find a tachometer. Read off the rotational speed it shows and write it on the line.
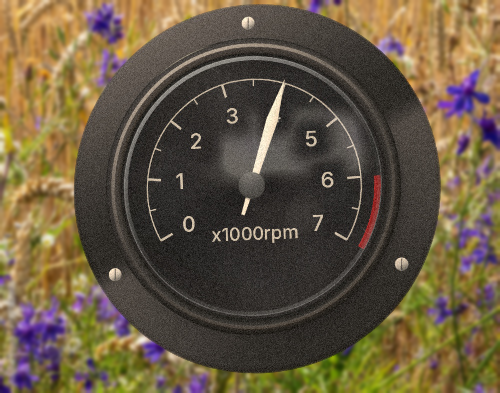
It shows 4000 rpm
